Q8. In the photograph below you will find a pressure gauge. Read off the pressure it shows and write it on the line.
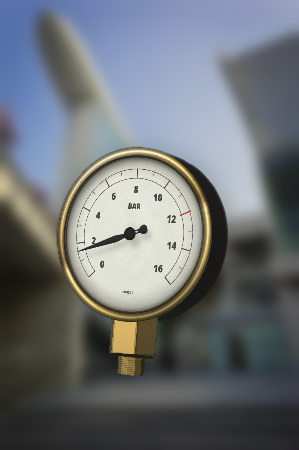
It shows 1.5 bar
